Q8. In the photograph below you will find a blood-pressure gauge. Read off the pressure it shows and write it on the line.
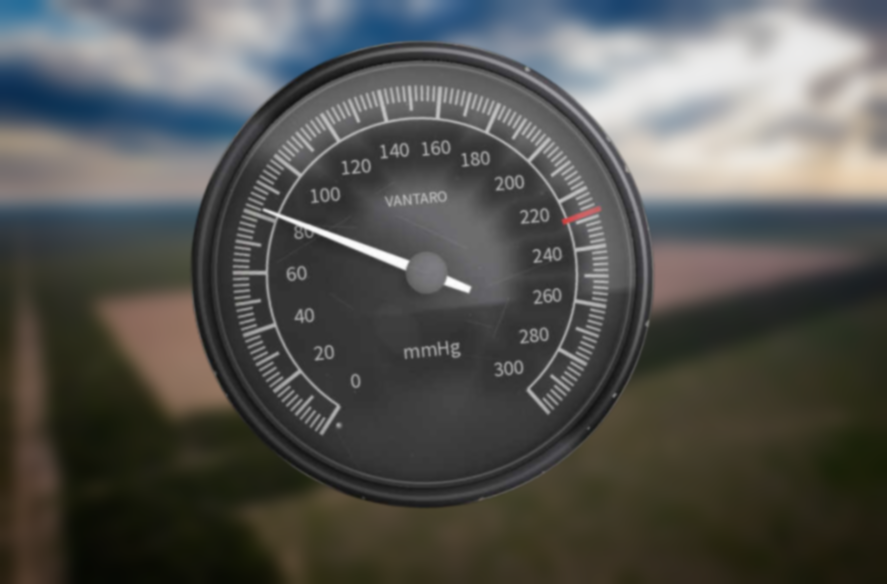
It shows 82 mmHg
